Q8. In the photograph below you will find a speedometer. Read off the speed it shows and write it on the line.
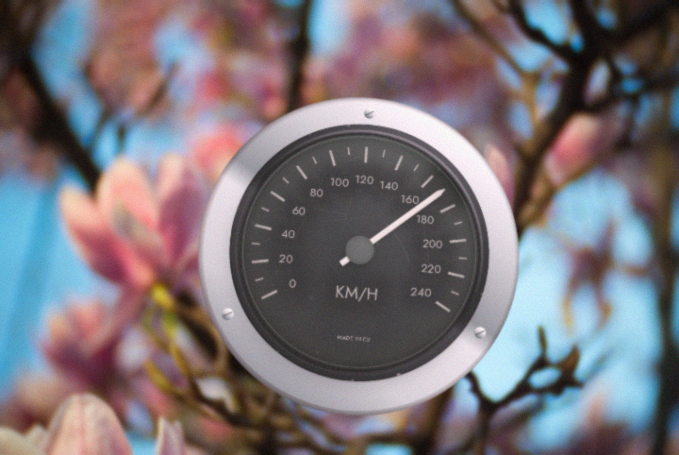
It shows 170 km/h
